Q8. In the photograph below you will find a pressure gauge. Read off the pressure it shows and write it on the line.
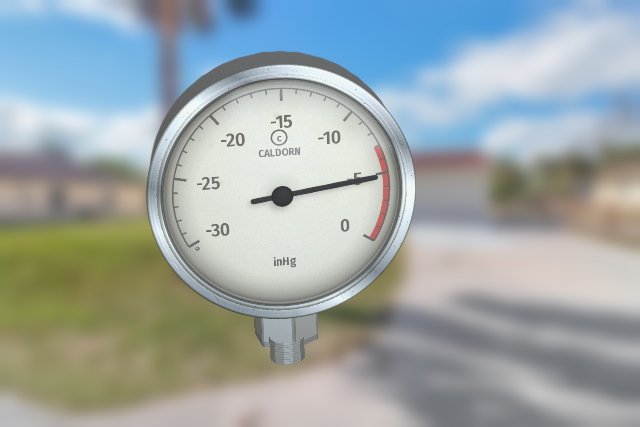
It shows -5 inHg
